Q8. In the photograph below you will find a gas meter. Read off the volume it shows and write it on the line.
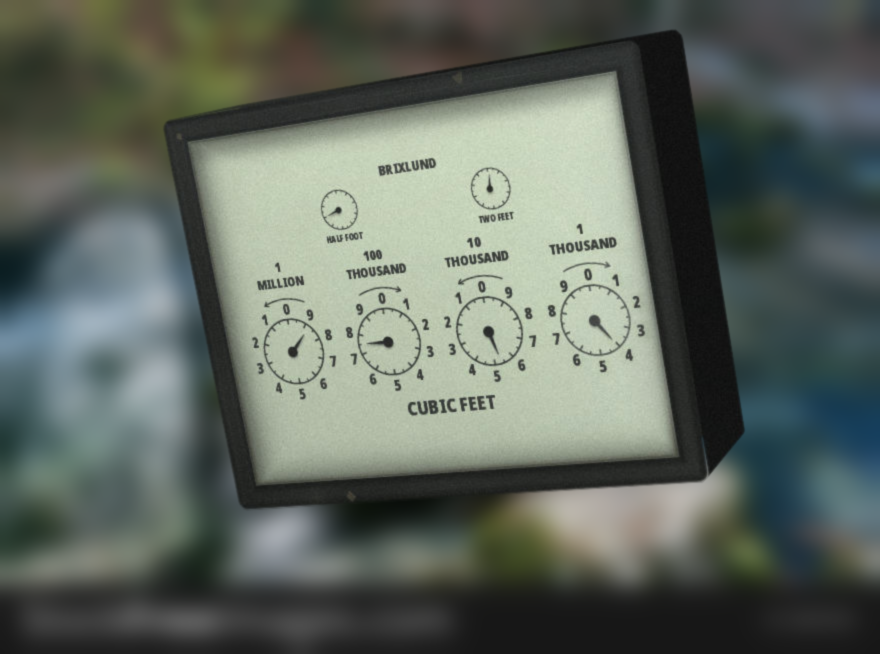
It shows 875400 ft³
